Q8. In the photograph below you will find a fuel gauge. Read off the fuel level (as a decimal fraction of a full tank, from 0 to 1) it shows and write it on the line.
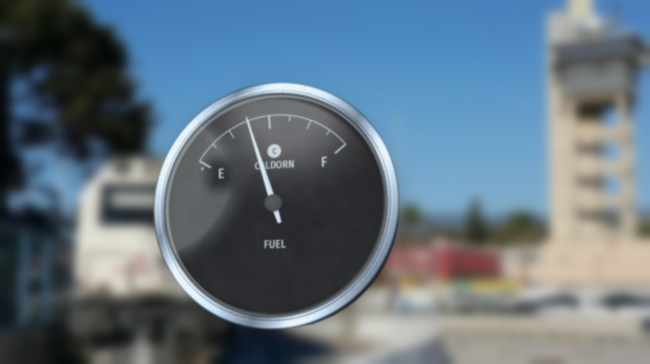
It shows 0.375
